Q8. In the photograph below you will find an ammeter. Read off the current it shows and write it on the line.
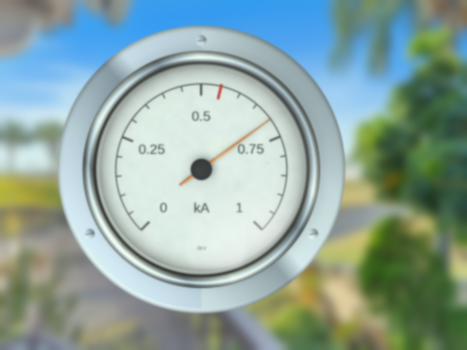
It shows 0.7 kA
